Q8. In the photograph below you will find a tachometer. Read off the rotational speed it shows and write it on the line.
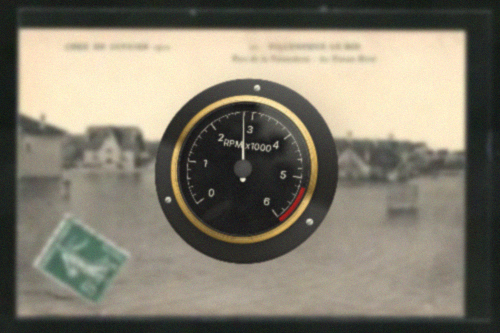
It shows 2800 rpm
